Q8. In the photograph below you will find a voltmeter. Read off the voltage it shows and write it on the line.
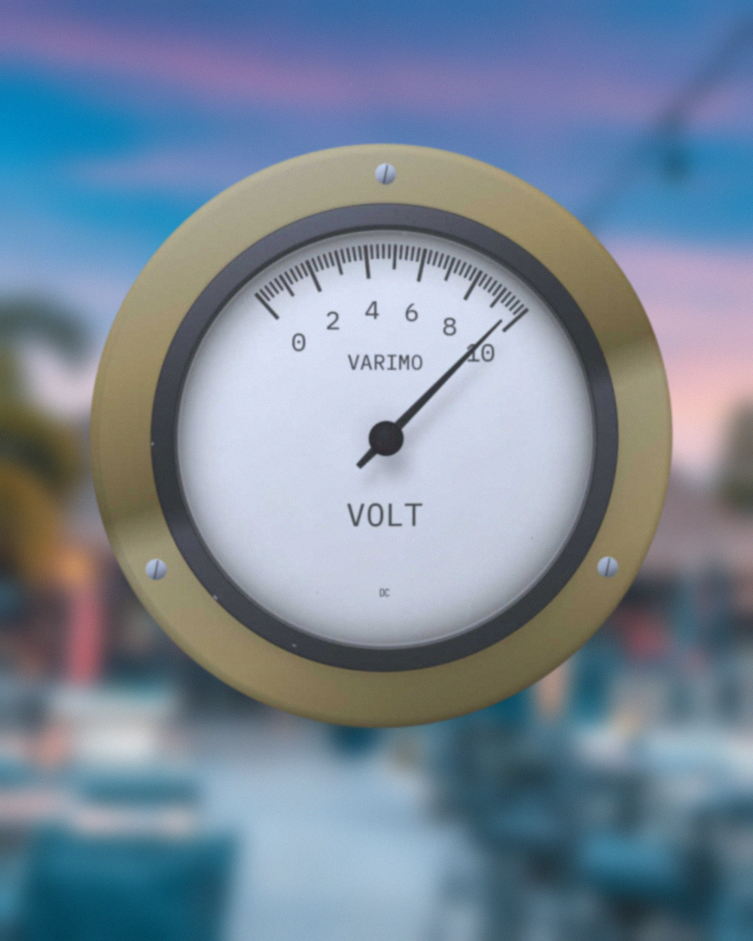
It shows 9.6 V
